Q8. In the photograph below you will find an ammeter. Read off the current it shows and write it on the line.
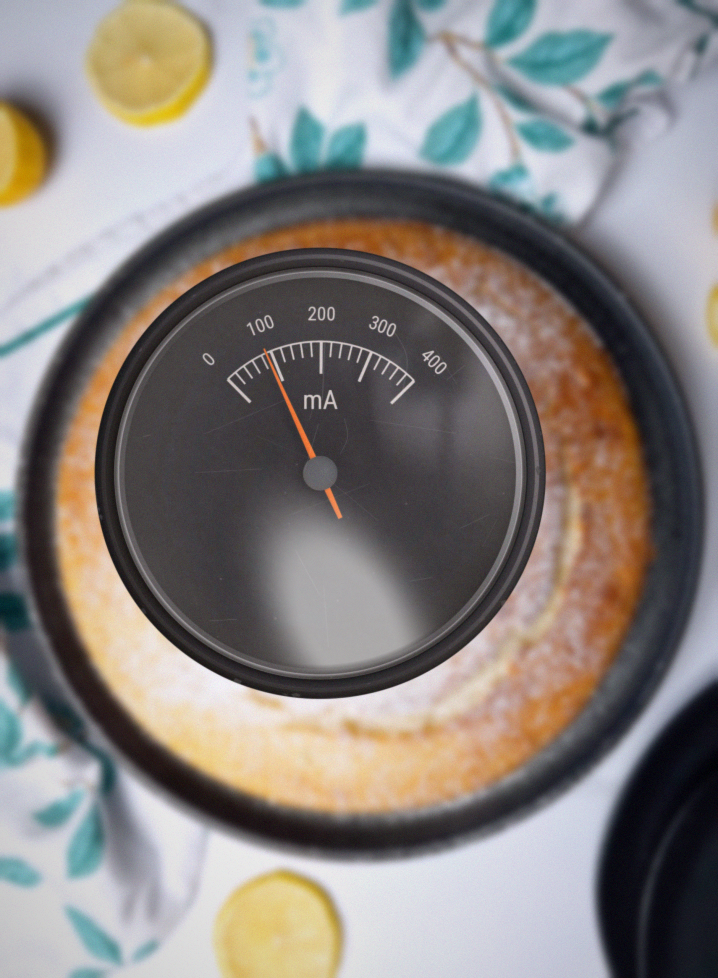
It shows 90 mA
